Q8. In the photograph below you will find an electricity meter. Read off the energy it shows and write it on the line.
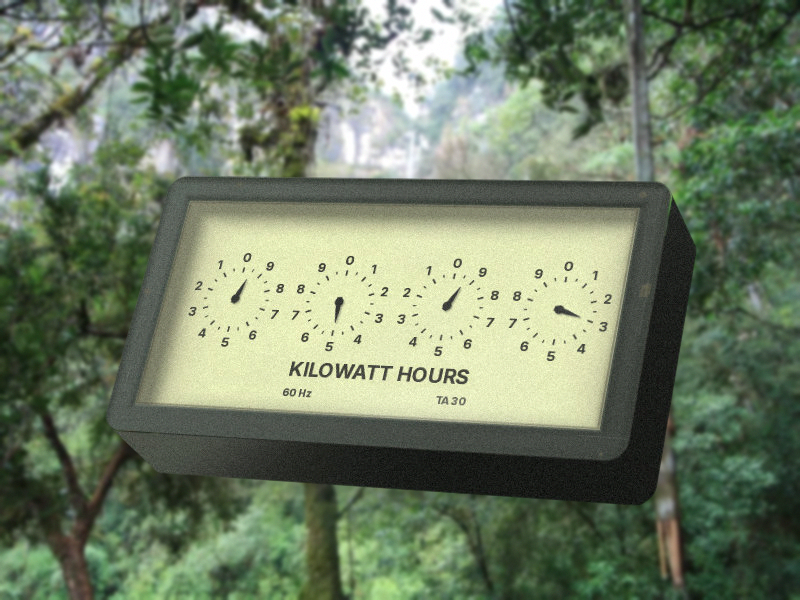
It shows 9493 kWh
